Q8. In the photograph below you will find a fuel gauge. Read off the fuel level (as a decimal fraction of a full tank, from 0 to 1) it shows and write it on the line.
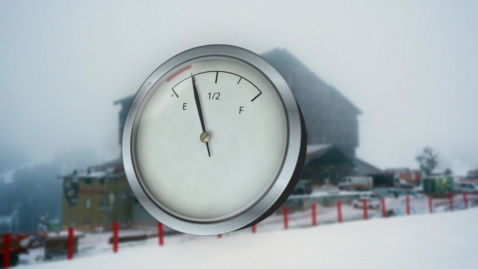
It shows 0.25
